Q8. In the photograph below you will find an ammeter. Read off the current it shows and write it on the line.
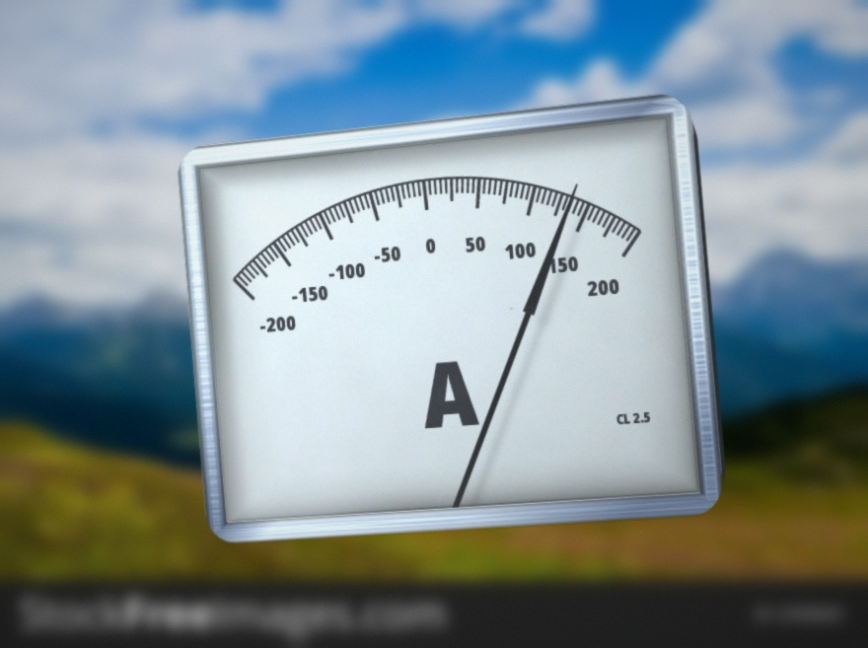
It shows 135 A
